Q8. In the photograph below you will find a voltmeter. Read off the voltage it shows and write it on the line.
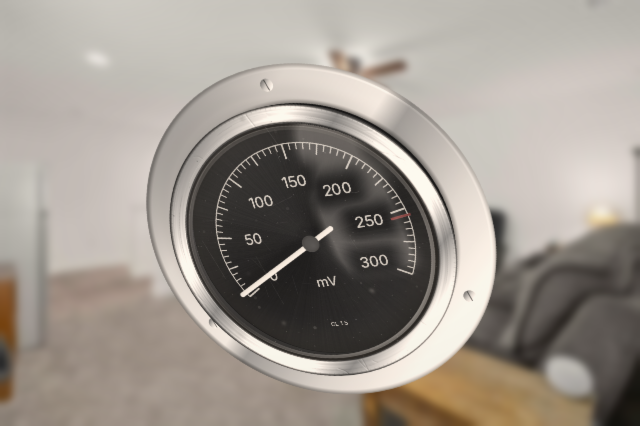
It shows 5 mV
